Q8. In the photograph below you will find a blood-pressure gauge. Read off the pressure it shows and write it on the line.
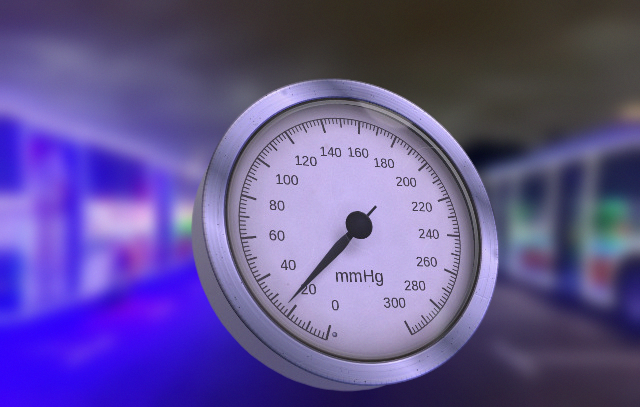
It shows 24 mmHg
